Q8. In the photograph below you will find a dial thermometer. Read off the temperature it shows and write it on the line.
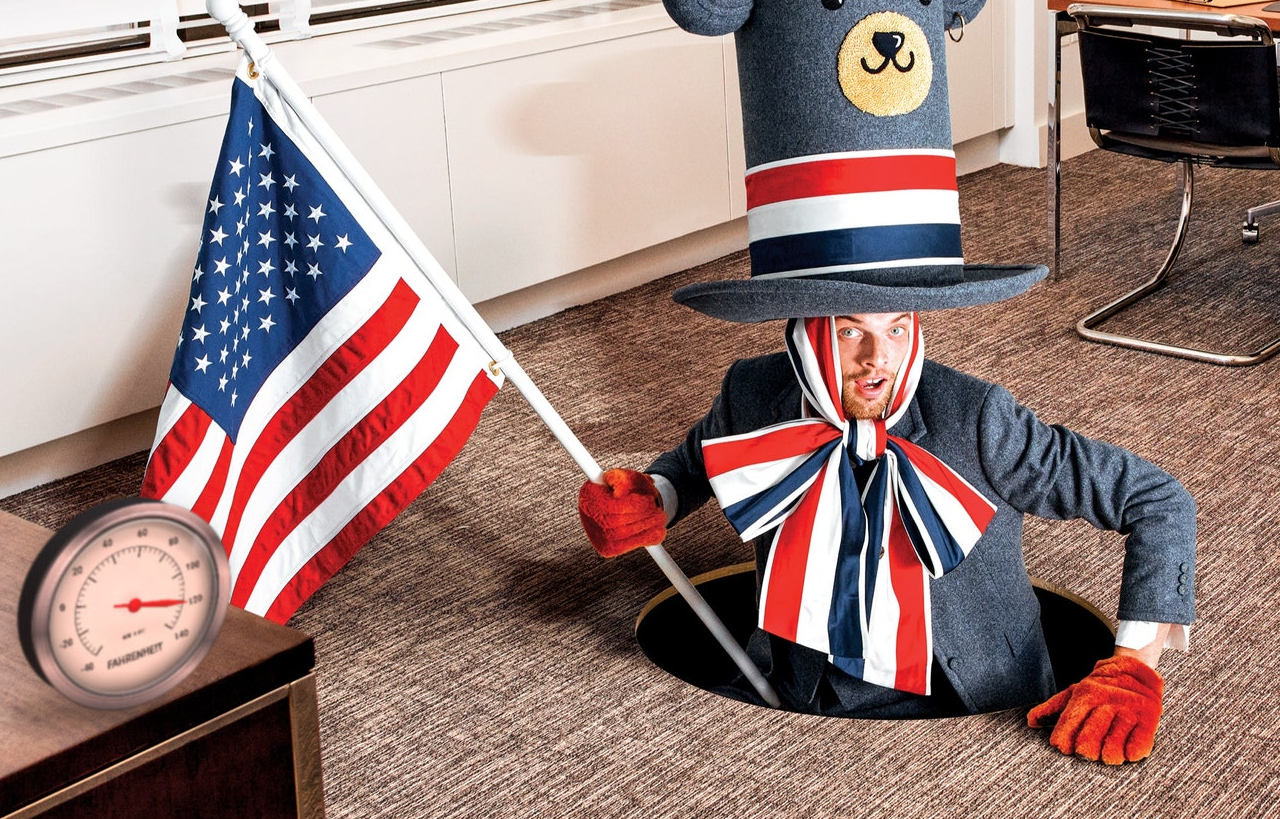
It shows 120 °F
